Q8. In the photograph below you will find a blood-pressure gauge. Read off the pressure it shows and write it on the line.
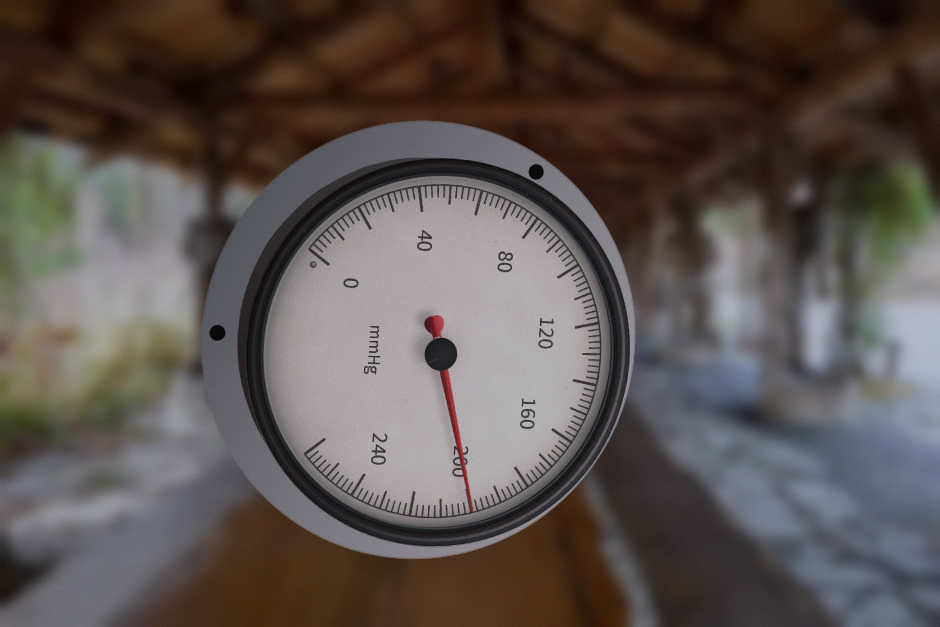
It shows 200 mmHg
